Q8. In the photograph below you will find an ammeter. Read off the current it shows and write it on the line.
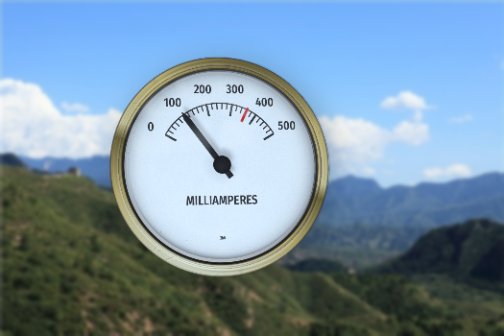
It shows 100 mA
